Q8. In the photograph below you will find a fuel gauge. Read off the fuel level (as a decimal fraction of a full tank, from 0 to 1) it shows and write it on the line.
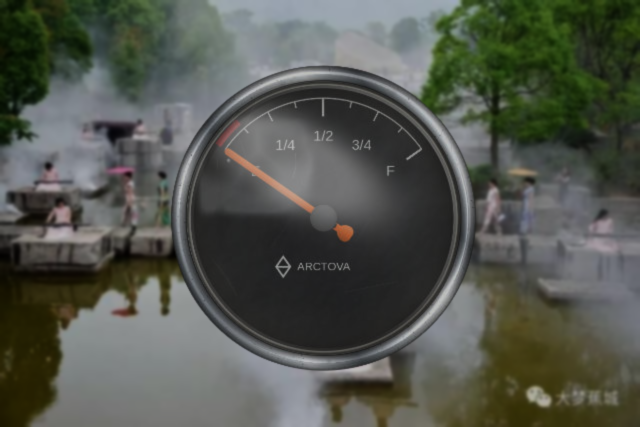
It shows 0
